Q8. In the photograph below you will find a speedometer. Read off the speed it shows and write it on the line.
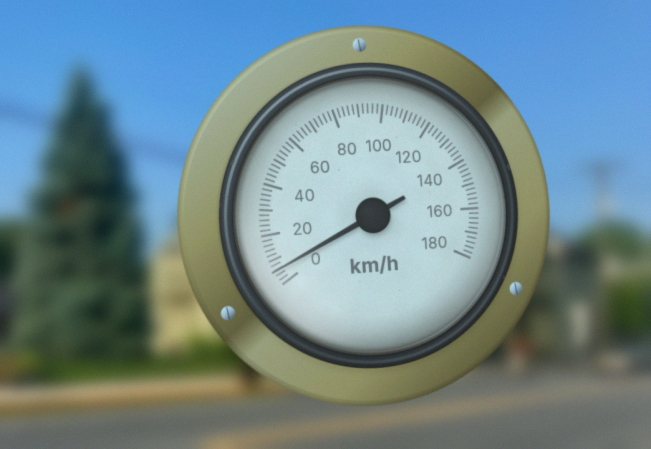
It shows 6 km/h
